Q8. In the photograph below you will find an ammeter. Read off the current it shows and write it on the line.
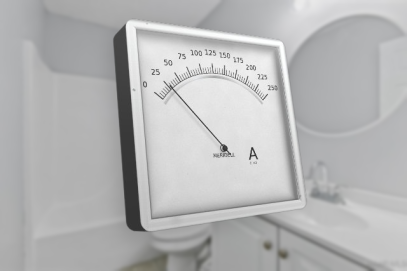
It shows 25 A
